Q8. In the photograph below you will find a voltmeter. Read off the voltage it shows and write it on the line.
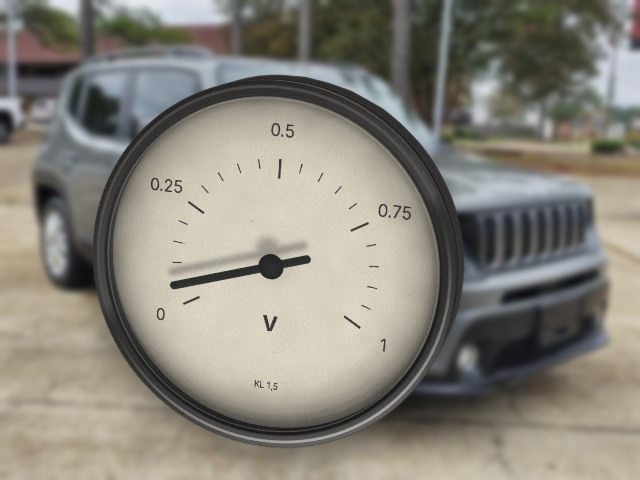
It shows 0.05 V
